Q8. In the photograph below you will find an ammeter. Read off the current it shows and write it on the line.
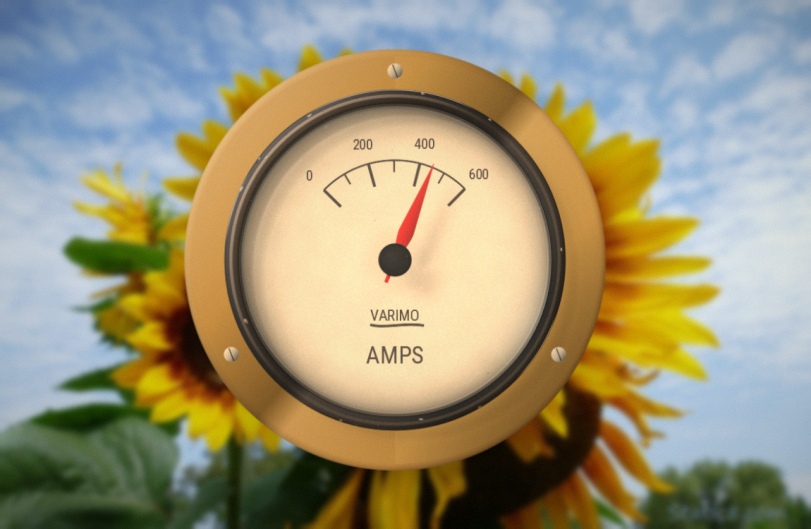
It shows 450 A
